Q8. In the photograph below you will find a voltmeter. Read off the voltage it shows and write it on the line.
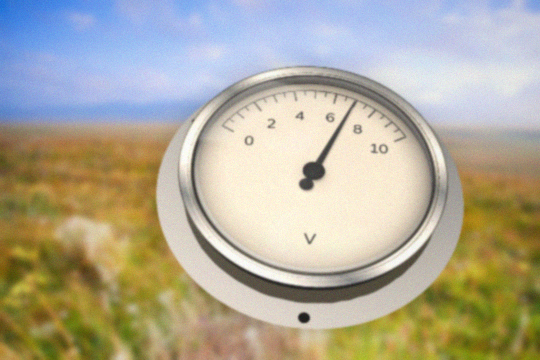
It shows 7 V
